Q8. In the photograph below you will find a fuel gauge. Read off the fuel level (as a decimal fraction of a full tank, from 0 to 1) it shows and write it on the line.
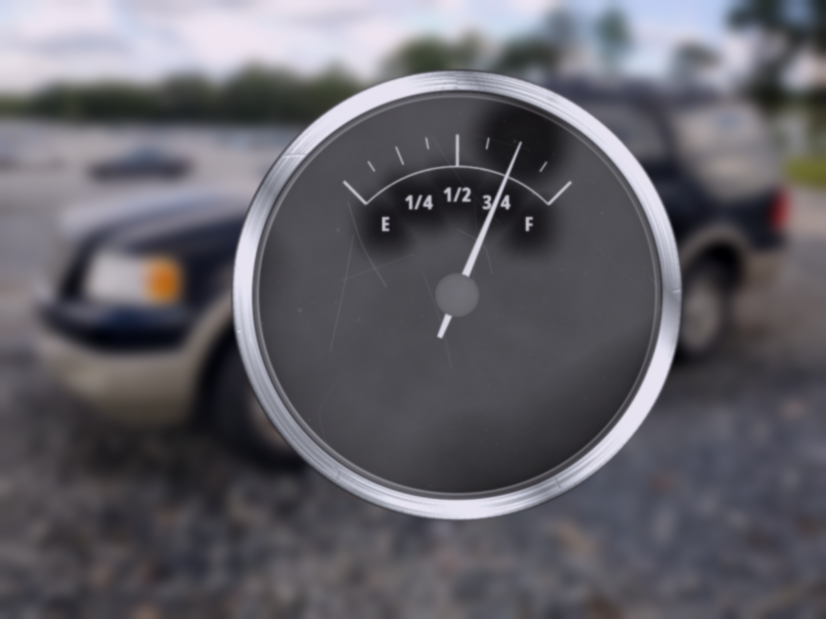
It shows 0.75
